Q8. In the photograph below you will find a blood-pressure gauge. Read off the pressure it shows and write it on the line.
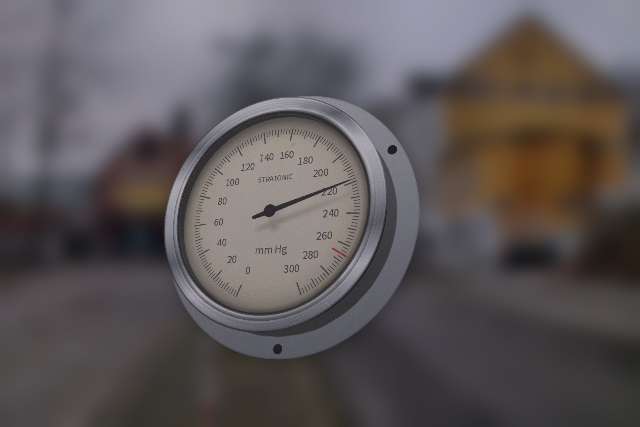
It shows 220 mmHg
